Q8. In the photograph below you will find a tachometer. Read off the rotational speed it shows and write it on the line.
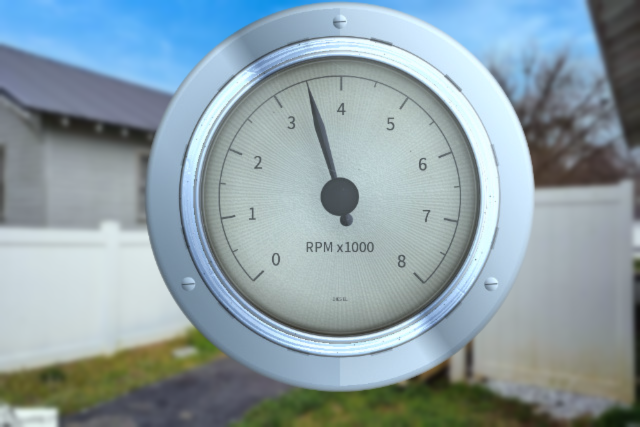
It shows 3500 rpm
